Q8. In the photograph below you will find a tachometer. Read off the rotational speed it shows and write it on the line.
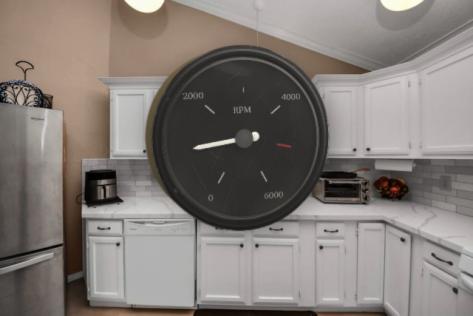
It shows 1000 rpm
